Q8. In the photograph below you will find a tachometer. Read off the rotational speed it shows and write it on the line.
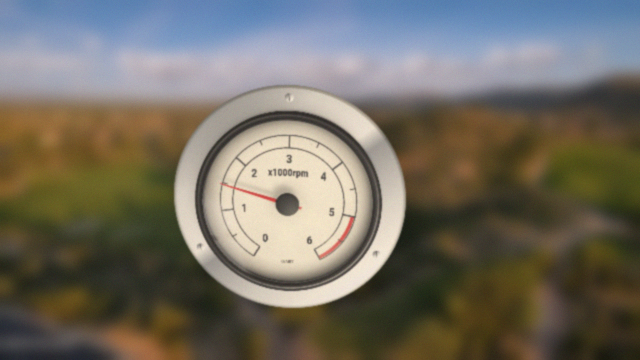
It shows 1500 rpm
